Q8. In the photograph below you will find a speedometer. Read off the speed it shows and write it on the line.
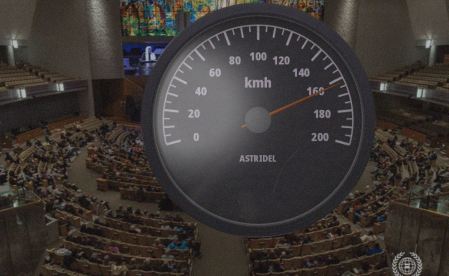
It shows 162.5 km/h
